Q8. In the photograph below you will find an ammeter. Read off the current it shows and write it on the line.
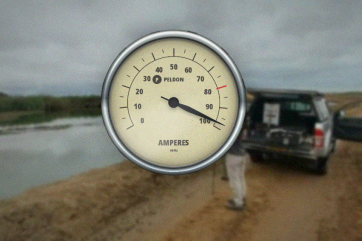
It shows 97.5 A
